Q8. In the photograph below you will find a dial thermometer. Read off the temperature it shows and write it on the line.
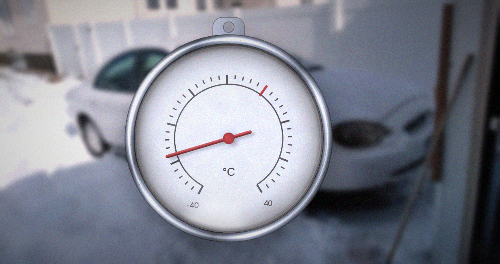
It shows -28 °C
